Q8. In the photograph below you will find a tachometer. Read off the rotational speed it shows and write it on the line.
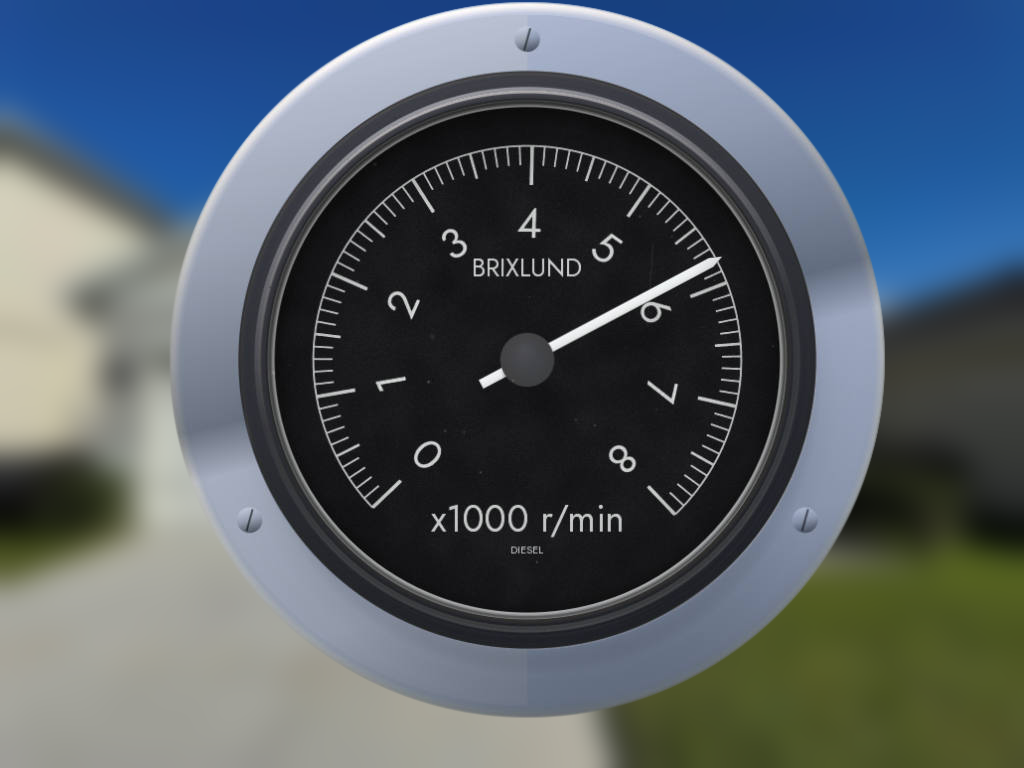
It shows 5800 rpm
